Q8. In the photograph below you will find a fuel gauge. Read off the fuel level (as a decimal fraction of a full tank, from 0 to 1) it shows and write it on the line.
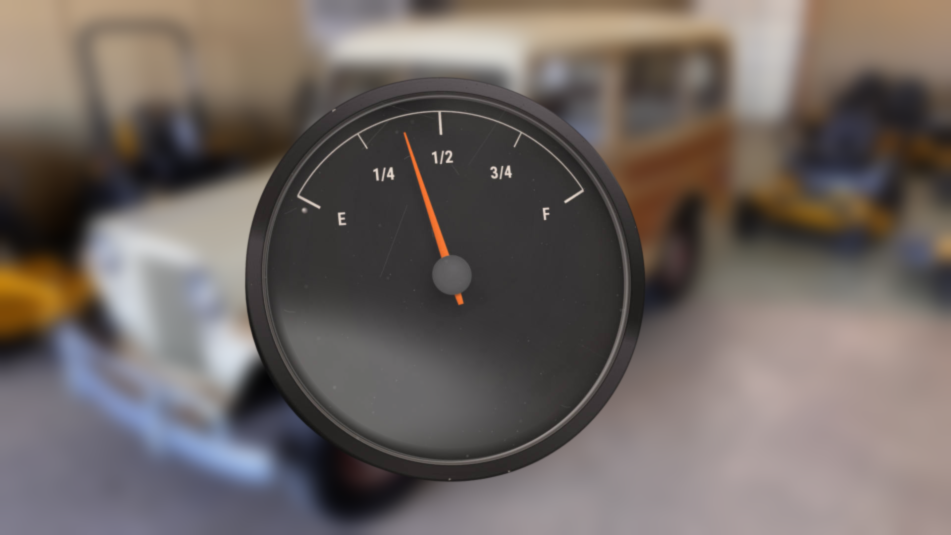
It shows 0.375
